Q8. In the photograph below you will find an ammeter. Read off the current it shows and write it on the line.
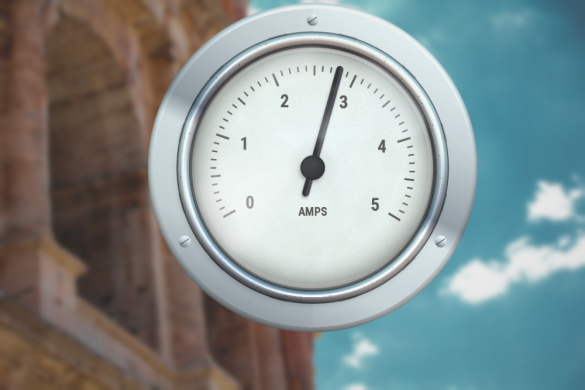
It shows 2.8 A
